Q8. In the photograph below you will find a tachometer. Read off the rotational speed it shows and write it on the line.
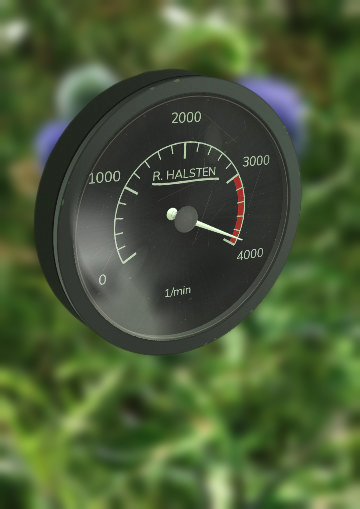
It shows 3900 rpm
